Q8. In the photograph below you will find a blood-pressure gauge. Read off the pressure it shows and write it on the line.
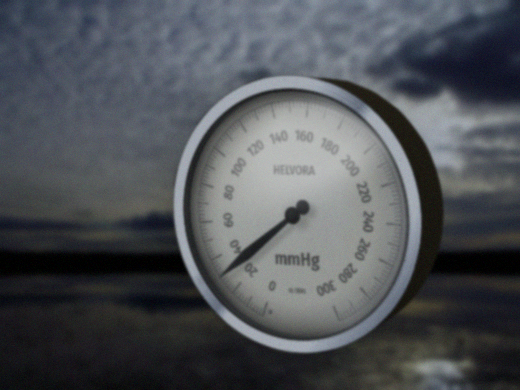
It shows 30 mmHg
